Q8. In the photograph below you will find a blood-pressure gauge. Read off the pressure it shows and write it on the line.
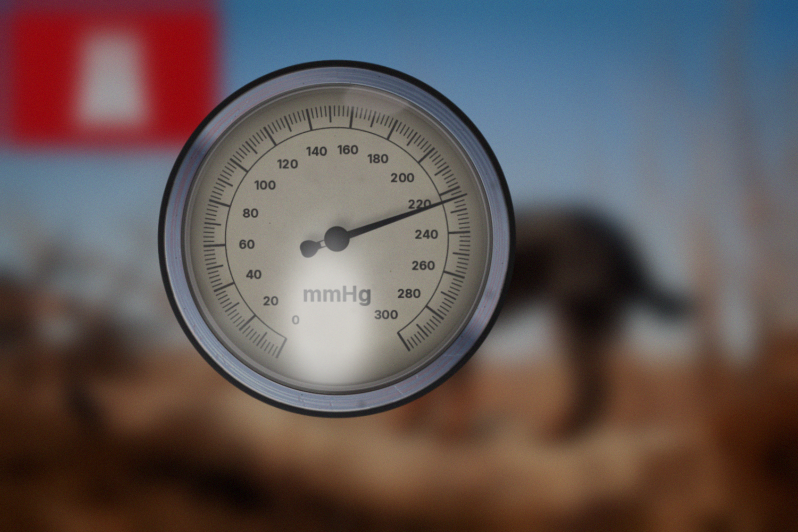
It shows 224 mmHg
